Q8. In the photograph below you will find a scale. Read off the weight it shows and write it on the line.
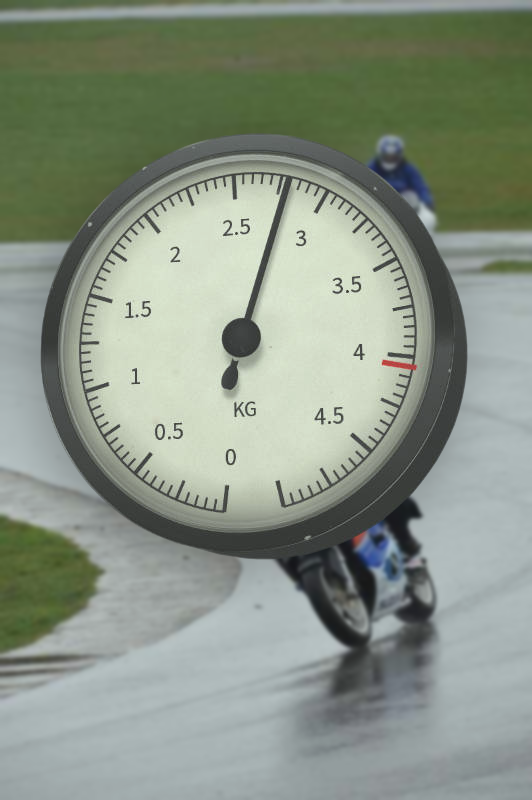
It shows 2.8 kg
